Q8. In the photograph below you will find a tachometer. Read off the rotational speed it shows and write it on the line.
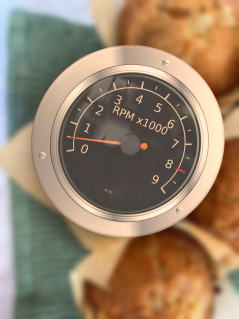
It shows 500 rpm
